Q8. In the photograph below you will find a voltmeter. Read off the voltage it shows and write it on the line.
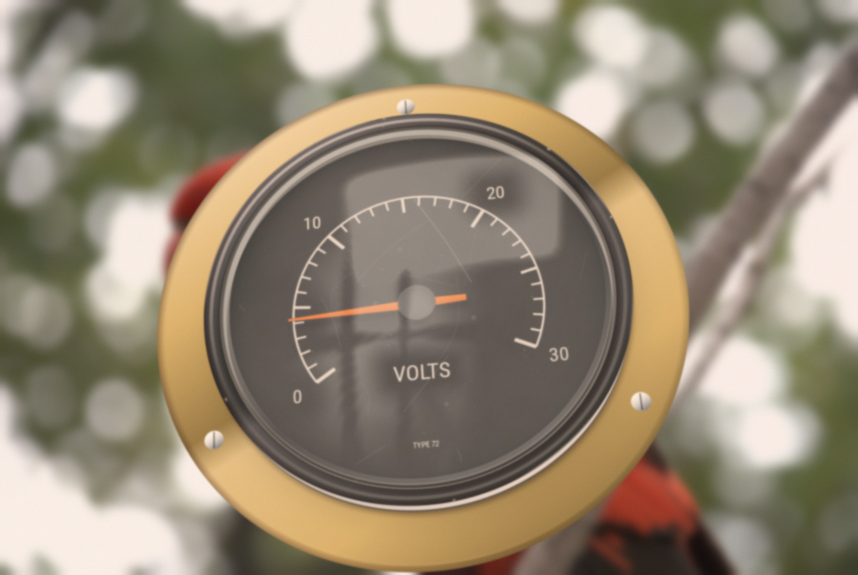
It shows 4 V
